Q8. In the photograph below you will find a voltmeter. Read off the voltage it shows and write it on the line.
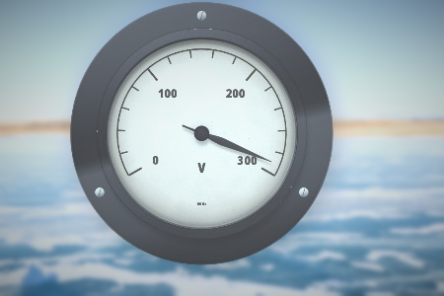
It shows 290 V
